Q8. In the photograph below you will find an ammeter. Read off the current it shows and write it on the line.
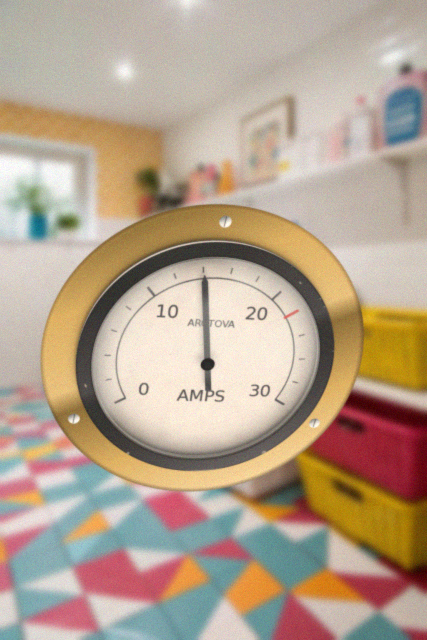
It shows 14 A
